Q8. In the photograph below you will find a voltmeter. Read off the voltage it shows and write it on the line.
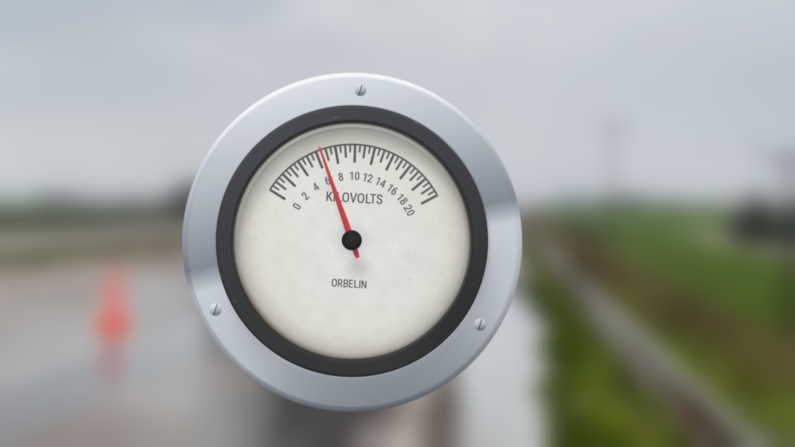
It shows 6.5 kV
